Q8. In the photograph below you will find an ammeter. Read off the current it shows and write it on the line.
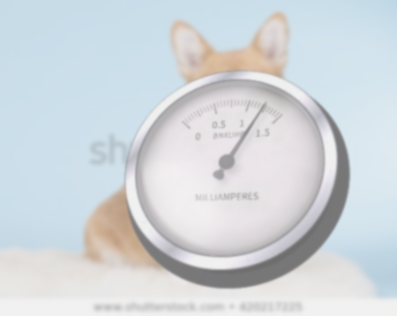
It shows 1.25 mA
